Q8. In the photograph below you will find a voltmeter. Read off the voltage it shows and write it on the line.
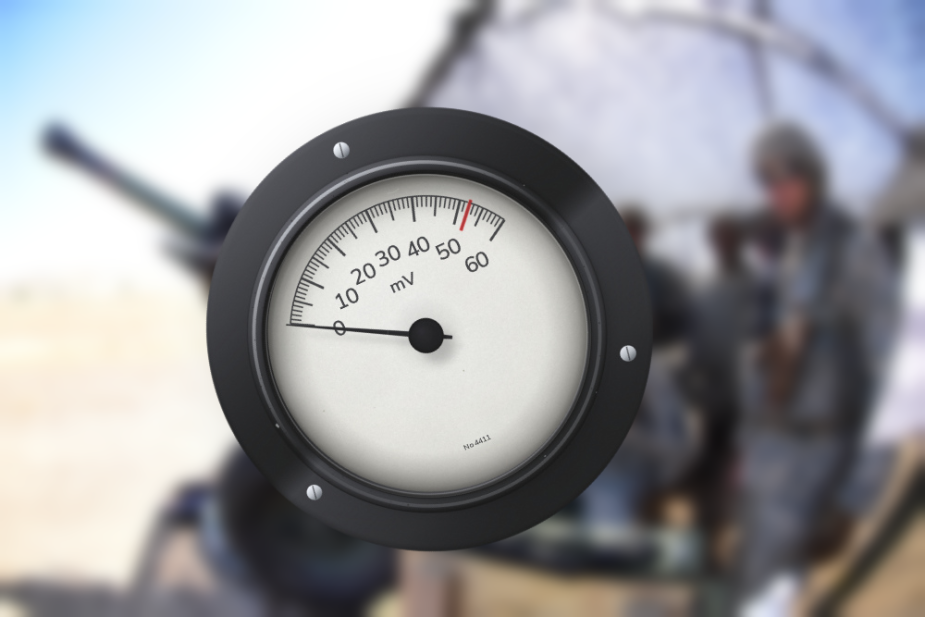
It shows 0 mV
